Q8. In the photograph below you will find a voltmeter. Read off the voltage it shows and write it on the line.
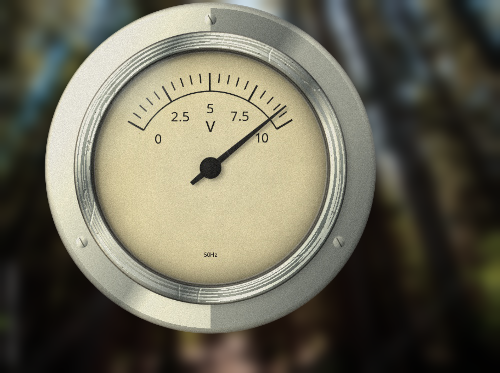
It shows 9.25 V
